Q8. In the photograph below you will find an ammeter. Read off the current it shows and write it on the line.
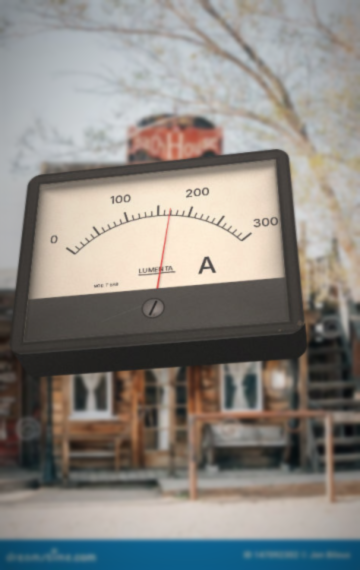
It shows 170 A
